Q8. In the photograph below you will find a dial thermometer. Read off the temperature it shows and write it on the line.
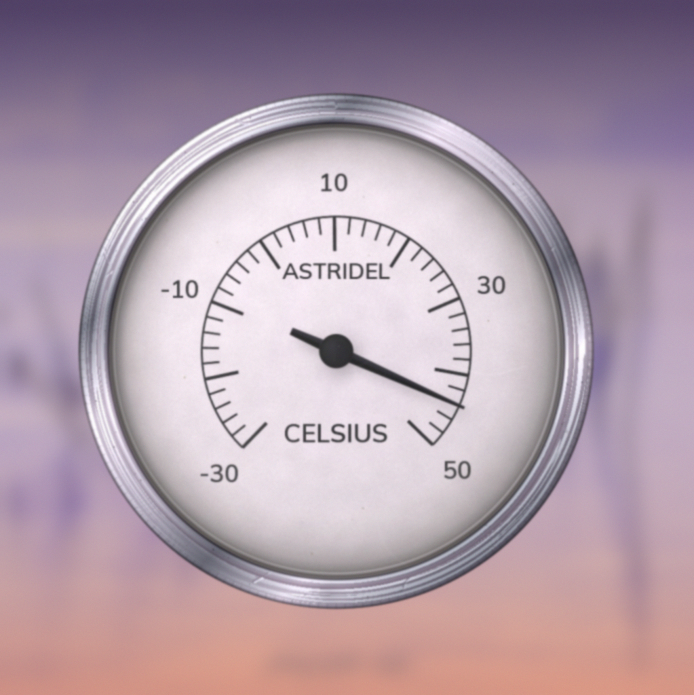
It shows 44 °C
